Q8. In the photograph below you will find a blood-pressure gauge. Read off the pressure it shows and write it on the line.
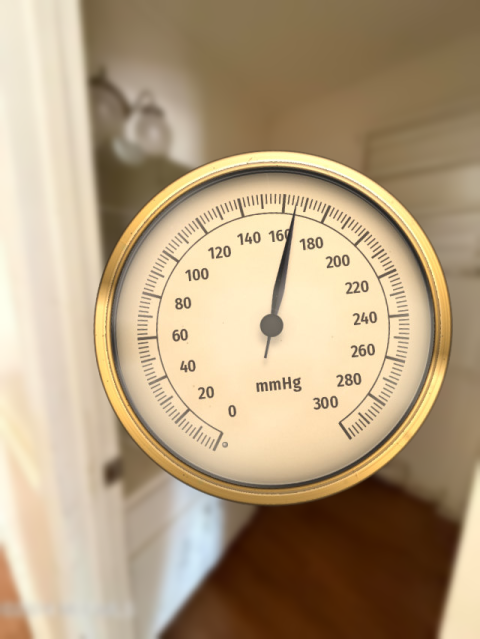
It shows 166 mmHg
